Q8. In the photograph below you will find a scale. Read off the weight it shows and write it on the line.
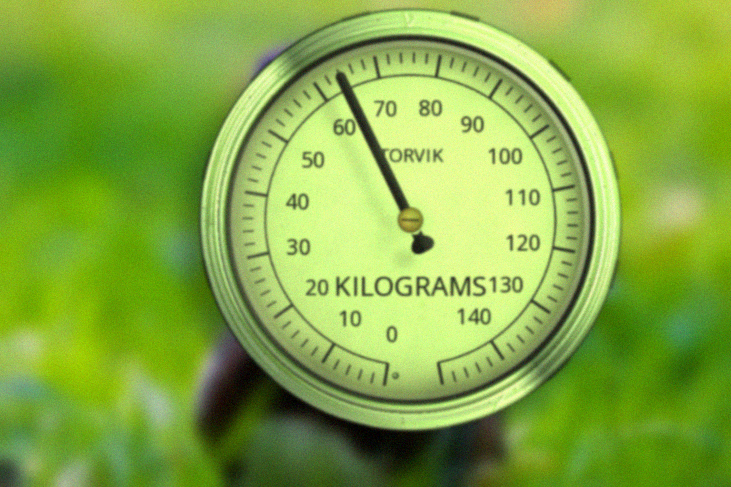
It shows 64 kg
